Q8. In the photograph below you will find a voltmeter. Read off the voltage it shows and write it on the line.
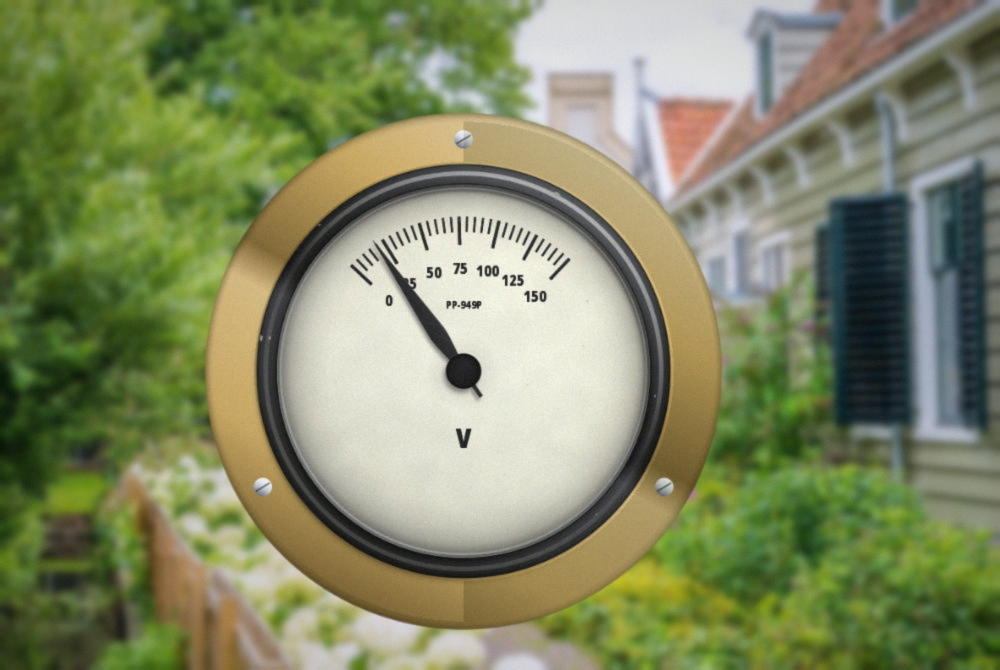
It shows 20 V
